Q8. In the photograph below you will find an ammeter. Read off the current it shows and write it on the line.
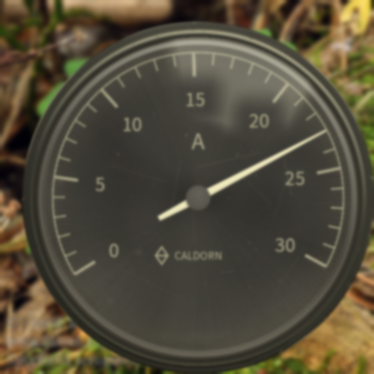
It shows 23 A
